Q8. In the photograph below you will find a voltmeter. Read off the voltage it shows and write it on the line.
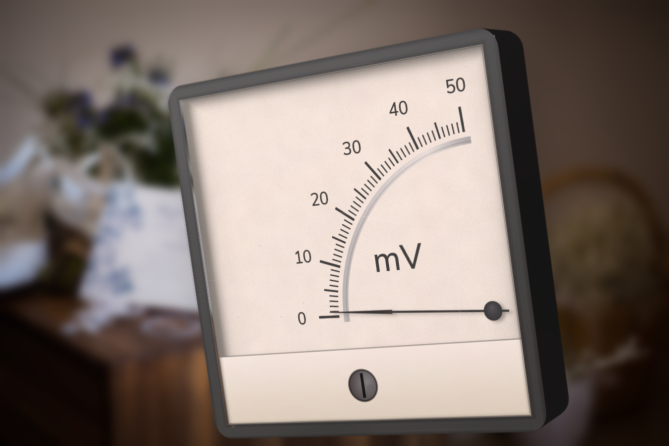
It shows 1 mV
